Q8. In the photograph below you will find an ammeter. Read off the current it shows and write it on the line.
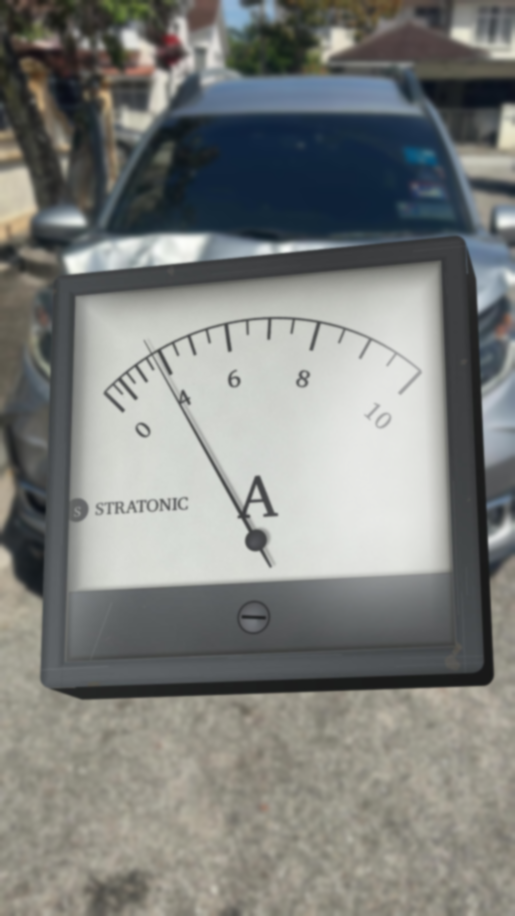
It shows 3.75 A
